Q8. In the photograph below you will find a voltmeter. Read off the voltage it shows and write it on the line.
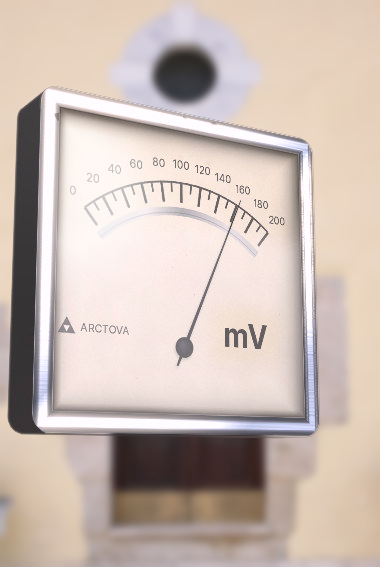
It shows 160 mV
